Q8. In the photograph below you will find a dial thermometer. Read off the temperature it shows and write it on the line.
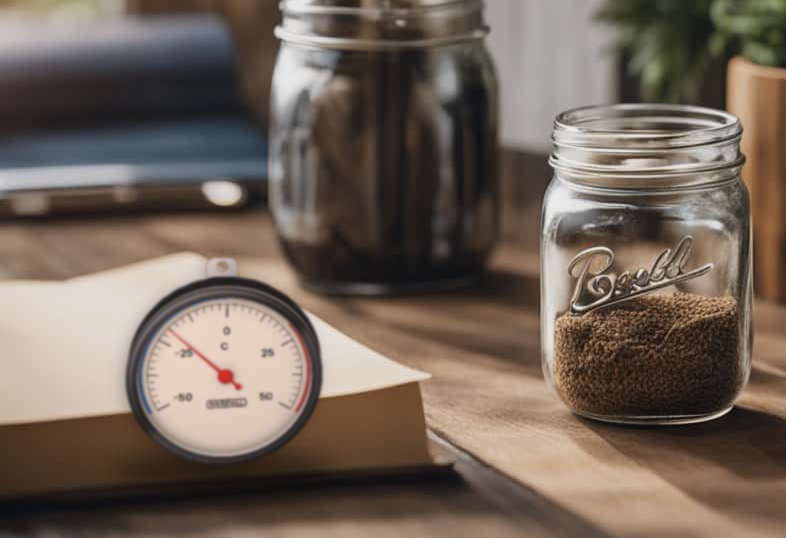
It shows -20 °C
